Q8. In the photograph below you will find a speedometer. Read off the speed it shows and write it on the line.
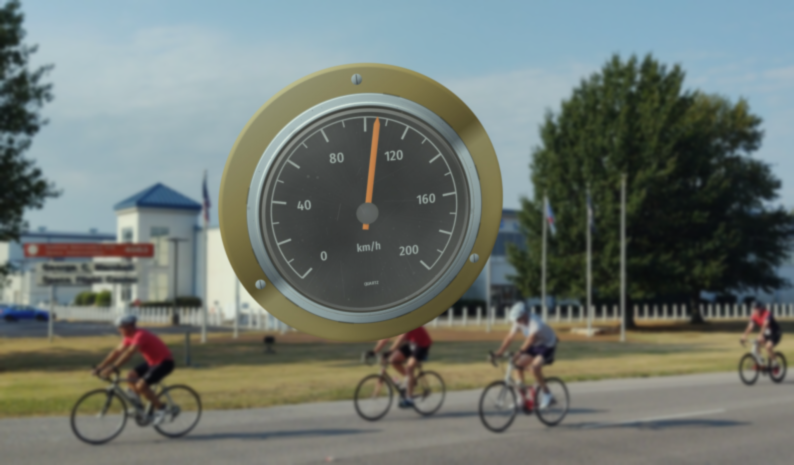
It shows 105 km/h
